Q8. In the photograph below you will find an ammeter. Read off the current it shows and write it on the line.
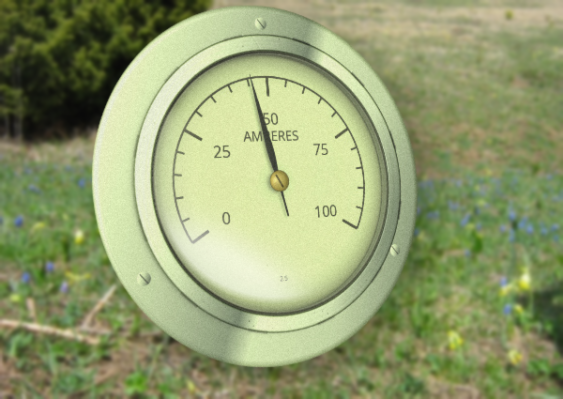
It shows 45 A
